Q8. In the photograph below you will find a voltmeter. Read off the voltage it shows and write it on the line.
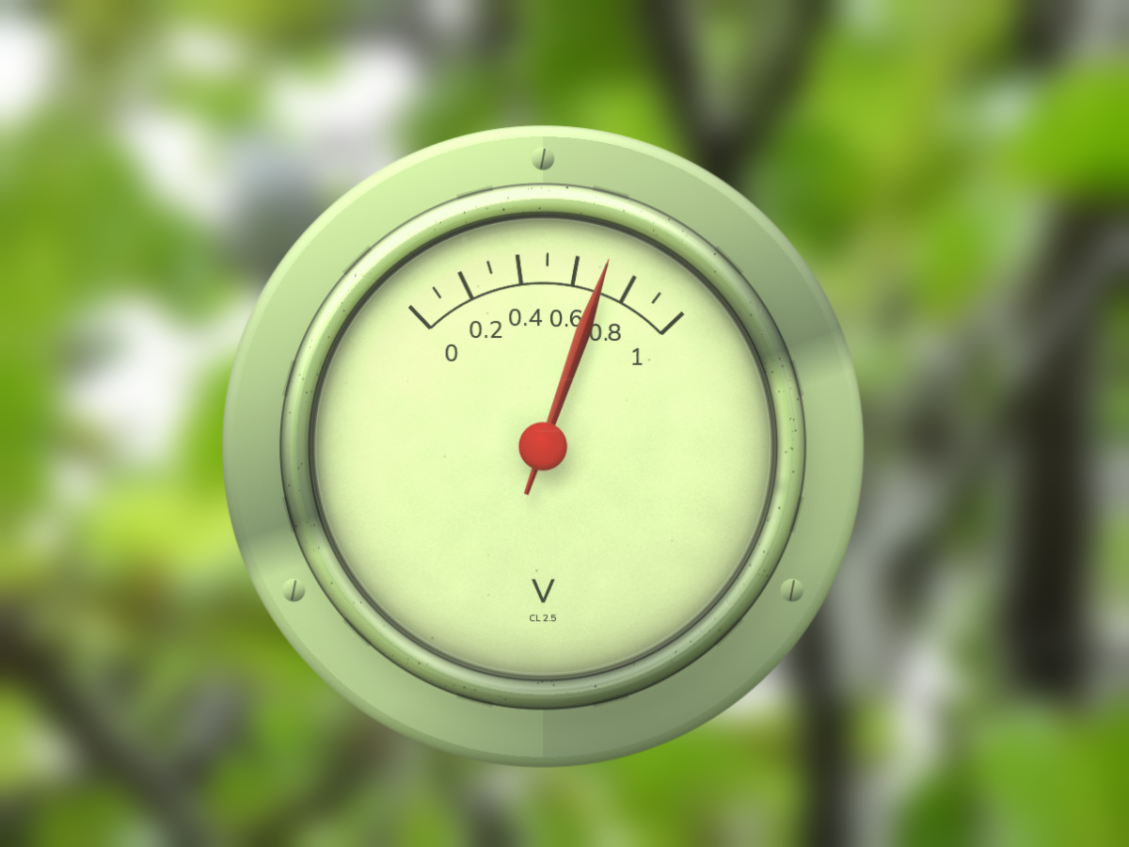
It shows 0.7 V
